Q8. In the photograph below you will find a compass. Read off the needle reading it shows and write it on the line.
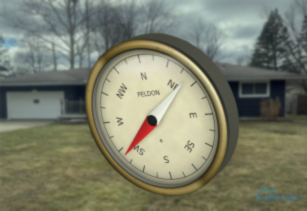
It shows 232.5 °
